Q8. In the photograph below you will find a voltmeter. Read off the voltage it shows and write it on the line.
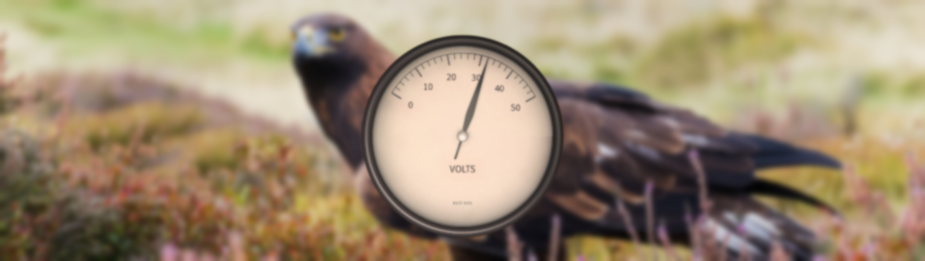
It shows 32 V
